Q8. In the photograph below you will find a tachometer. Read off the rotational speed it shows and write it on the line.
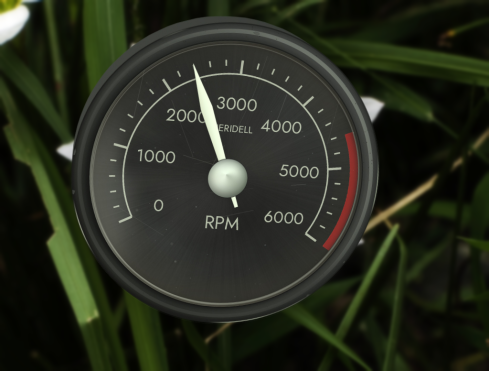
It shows 2400 rpm
